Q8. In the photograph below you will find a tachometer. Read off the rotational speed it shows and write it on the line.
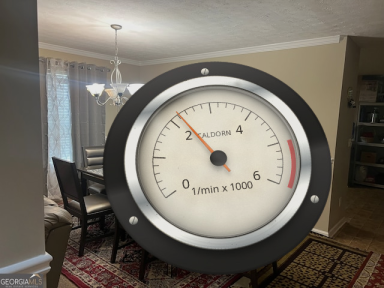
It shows 2200 rpm
